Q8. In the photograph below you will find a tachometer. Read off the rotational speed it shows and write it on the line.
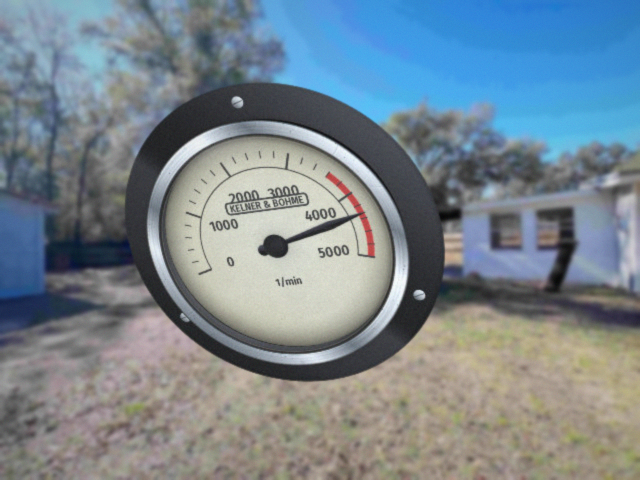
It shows 4300 rpm
